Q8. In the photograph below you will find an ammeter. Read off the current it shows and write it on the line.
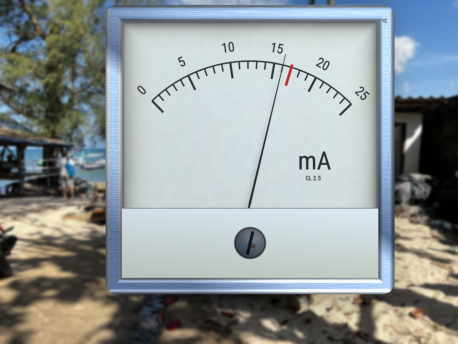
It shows 16 mA
